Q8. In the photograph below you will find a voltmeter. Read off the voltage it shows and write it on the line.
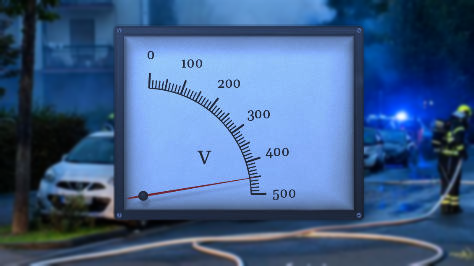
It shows 450 V
